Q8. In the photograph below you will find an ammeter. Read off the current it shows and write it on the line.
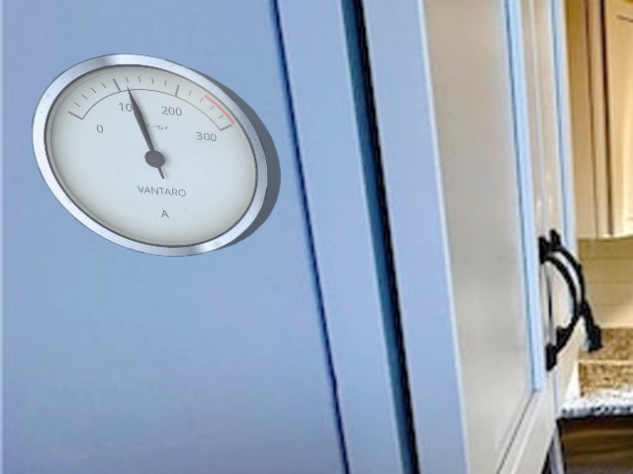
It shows 120 A
